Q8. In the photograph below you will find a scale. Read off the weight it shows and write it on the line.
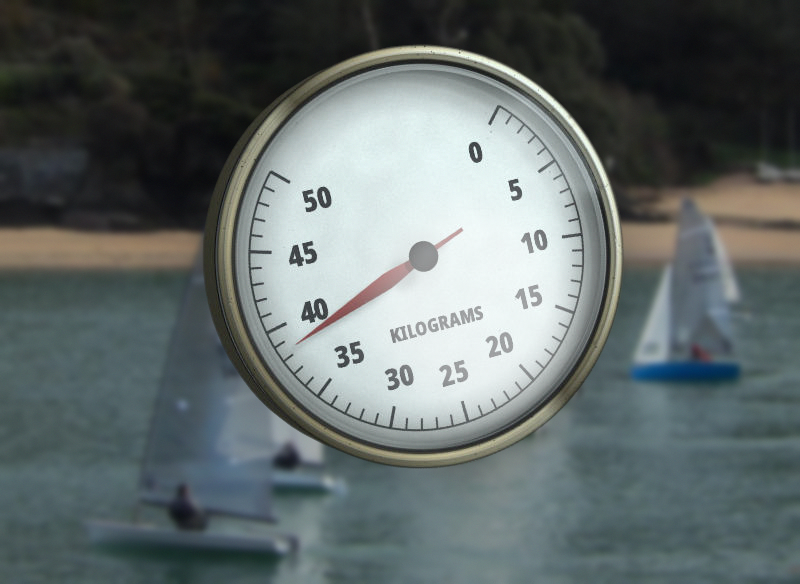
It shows 38.5 kg
